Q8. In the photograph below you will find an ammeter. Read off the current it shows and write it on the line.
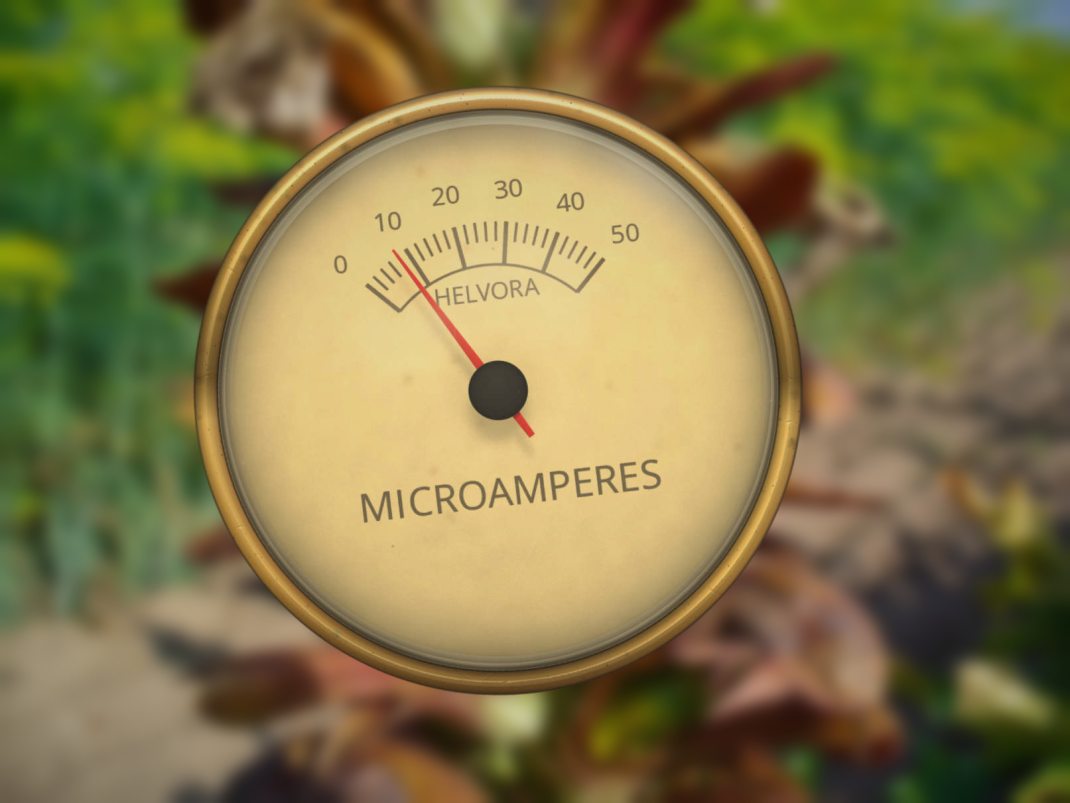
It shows 8 µA
